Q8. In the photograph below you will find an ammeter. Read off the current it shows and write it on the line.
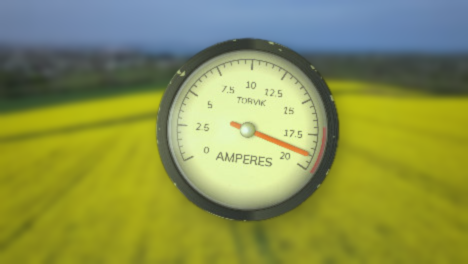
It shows 19 A
